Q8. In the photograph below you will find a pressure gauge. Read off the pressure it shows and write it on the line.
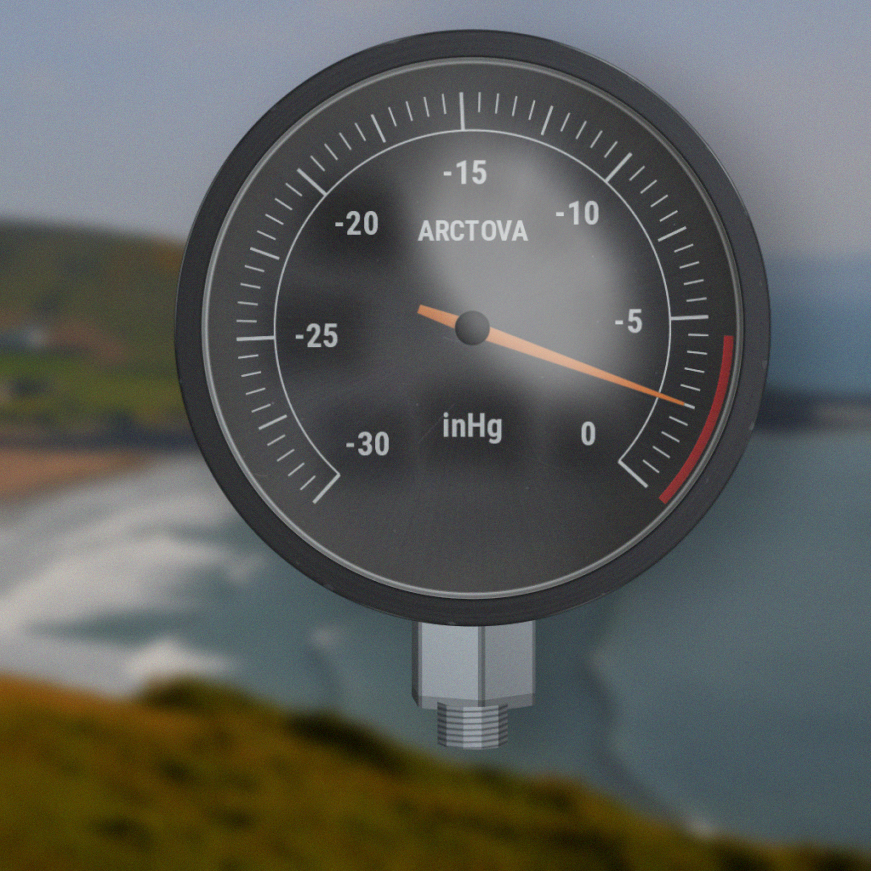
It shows -2.5 inHg
